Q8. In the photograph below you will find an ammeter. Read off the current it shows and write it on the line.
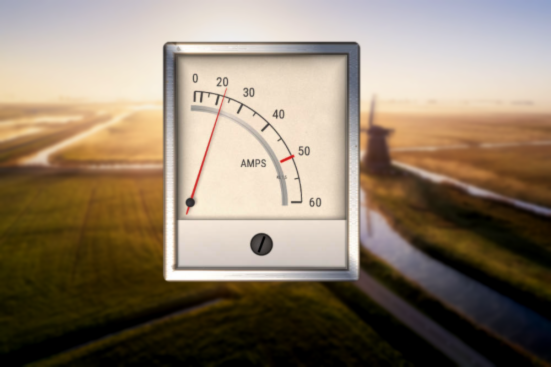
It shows 22.5 A
